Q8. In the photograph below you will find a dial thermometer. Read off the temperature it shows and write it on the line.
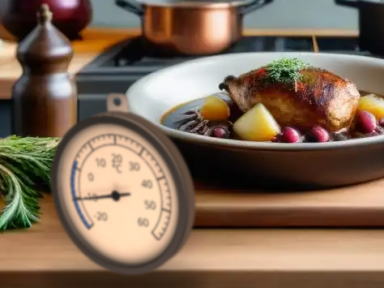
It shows -10 °C
